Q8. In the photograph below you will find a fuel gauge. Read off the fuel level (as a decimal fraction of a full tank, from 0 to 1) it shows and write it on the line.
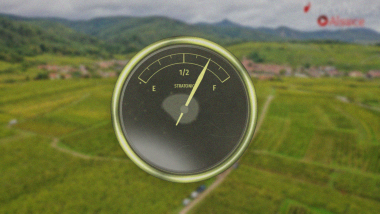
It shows 0.75
